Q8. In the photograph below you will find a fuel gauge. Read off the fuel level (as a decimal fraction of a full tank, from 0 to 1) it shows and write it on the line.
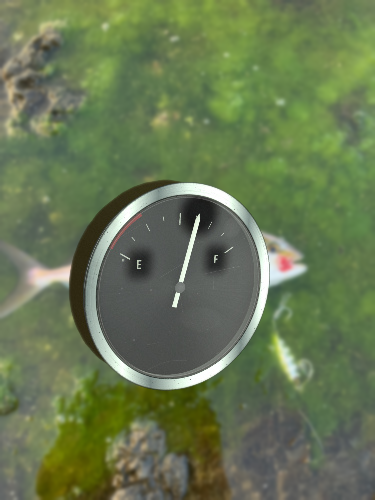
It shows 0.625
